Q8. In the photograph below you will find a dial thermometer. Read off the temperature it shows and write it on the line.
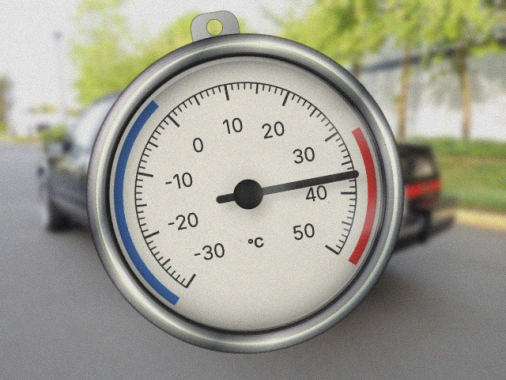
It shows 37 °C
